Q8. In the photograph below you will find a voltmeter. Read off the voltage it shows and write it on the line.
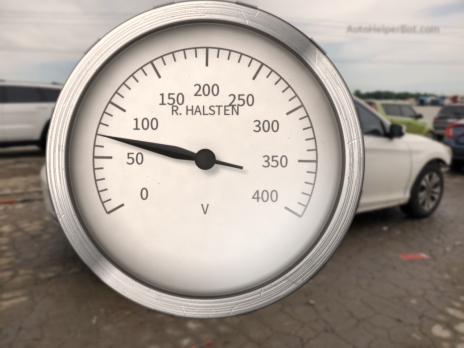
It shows 70 V
